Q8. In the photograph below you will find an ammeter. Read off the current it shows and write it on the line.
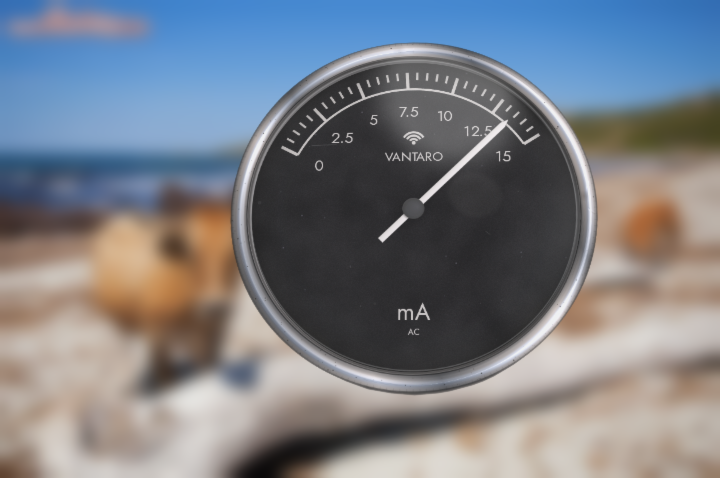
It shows 13.5 mA
